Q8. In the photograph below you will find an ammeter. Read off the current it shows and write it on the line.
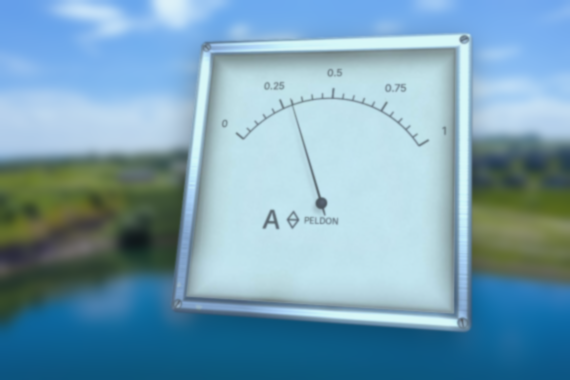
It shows 0.3 A
